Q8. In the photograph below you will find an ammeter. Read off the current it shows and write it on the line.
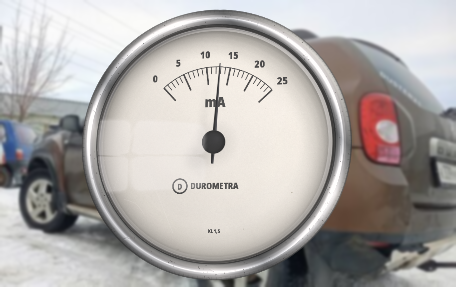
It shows 13 mA
